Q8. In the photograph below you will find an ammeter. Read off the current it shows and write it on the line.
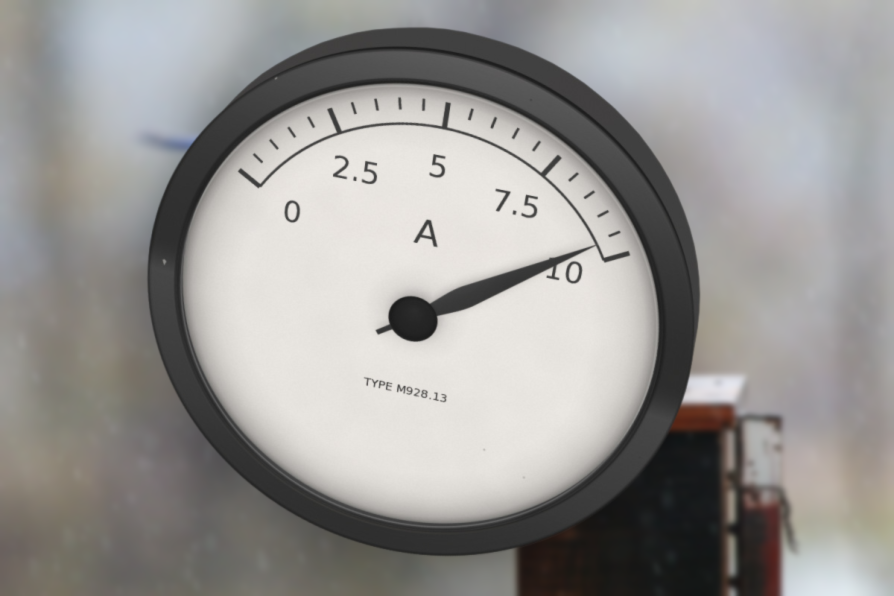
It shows 9.5 A
